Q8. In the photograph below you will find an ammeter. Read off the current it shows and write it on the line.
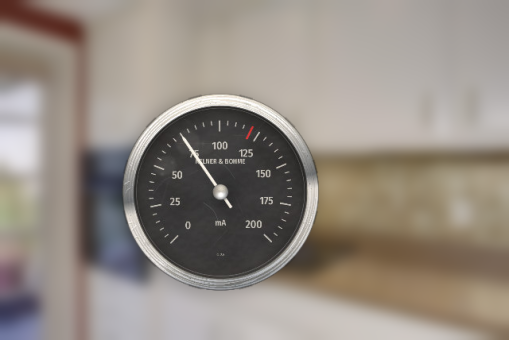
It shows 75 mA
